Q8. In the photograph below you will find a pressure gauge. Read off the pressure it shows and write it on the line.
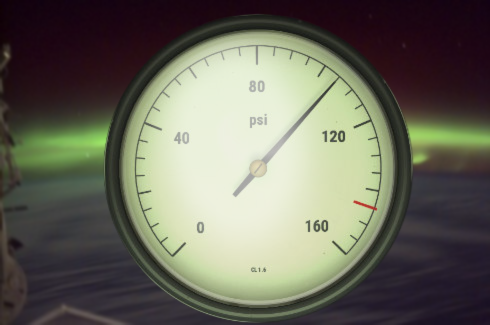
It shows 105 psi
